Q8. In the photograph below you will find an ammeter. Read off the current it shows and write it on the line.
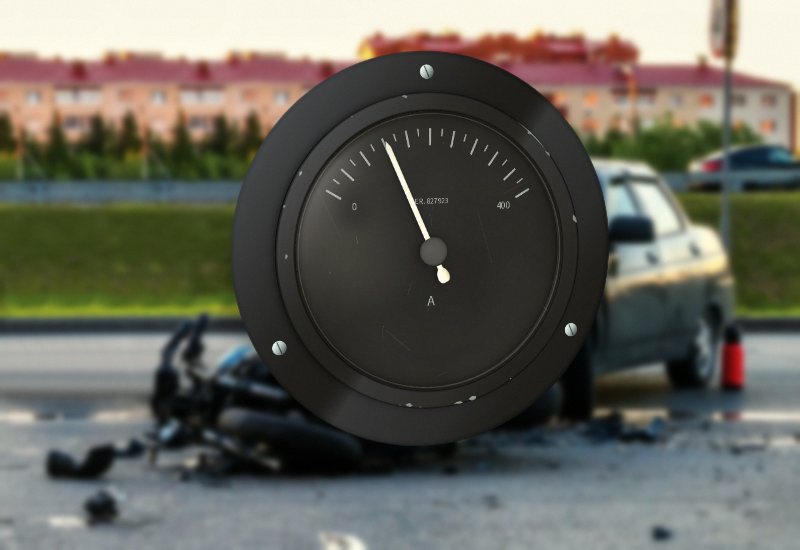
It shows 120 A
